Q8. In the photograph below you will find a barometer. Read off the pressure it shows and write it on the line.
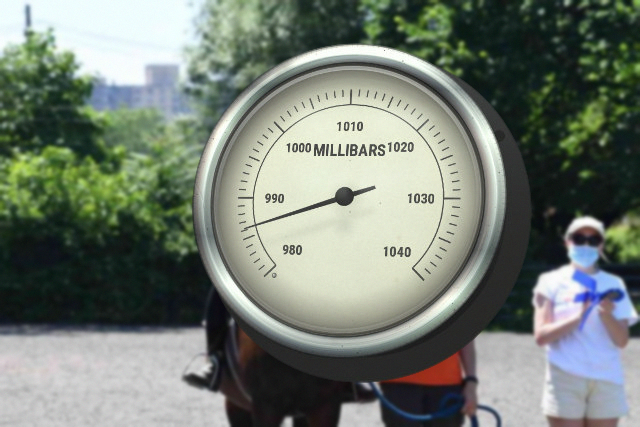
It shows 986 mbar
